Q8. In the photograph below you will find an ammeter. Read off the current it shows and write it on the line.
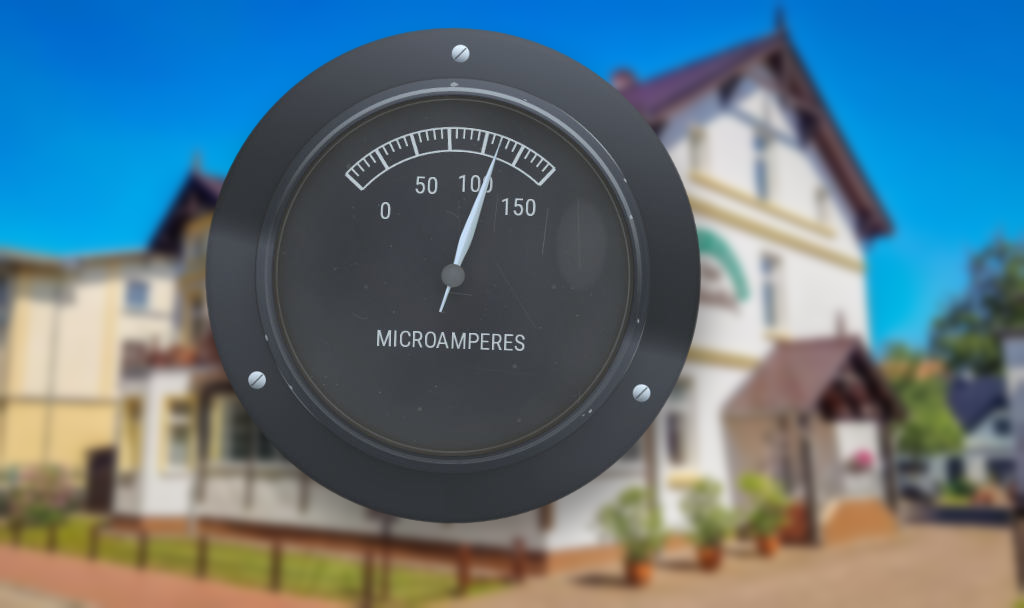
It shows 110 µA
